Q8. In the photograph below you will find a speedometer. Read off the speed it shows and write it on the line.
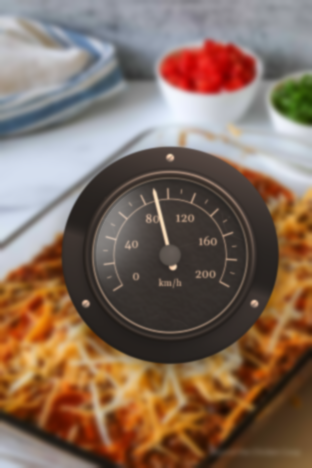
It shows 90 km/h
